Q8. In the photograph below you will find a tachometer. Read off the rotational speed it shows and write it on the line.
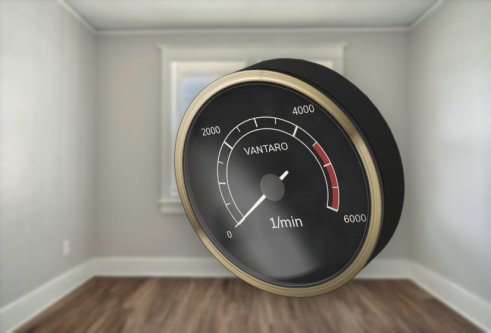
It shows 0 rpm
